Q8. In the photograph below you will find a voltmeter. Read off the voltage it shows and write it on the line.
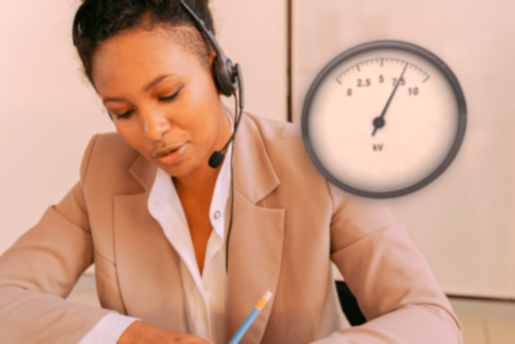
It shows 7.5 kV
